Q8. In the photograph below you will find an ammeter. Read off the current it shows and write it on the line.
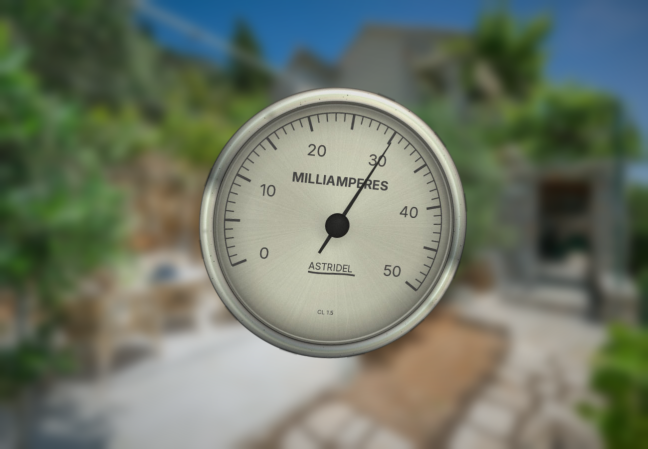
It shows 30 mA
